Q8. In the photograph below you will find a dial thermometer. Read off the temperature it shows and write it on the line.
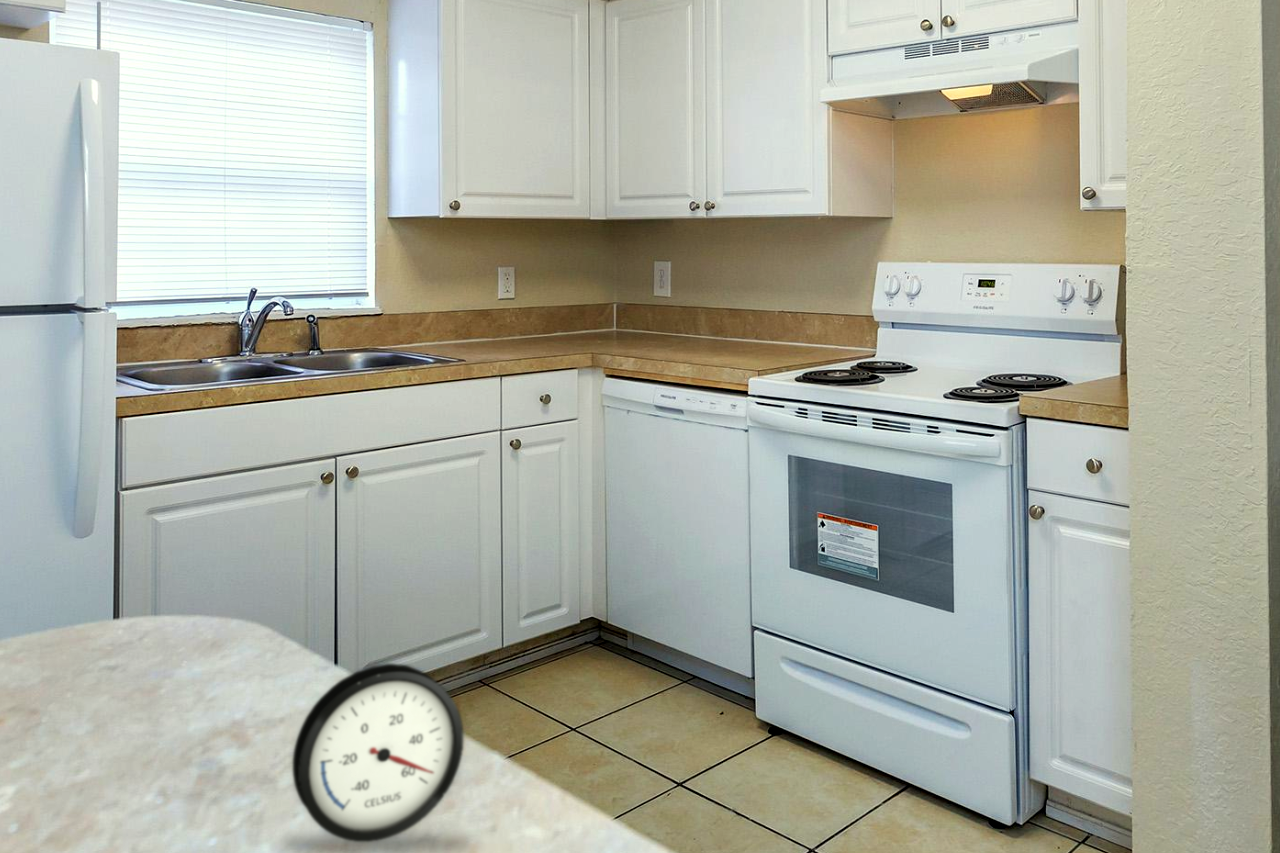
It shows 56 °C
